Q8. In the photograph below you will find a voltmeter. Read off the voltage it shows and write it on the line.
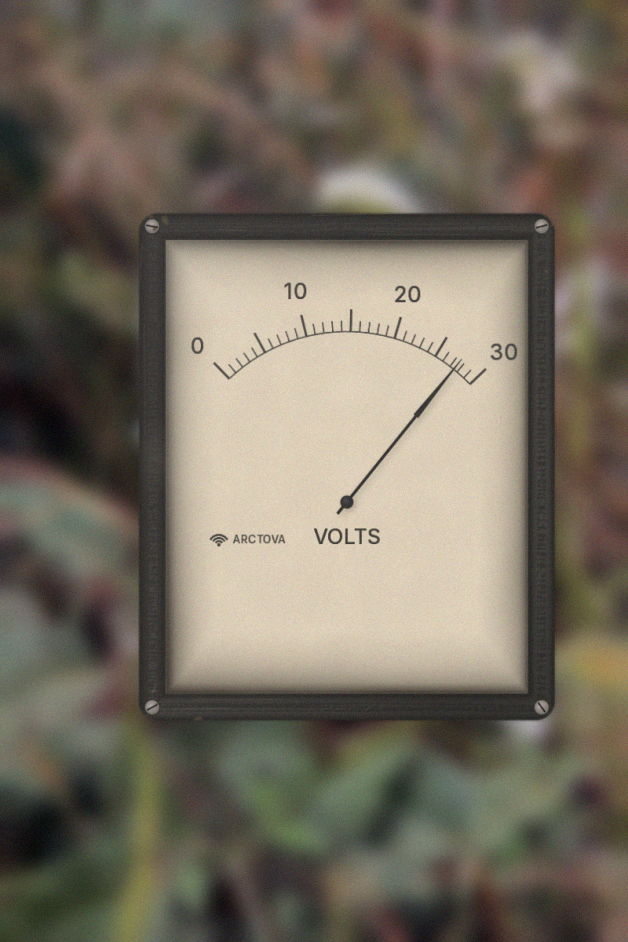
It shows 27.5 V
